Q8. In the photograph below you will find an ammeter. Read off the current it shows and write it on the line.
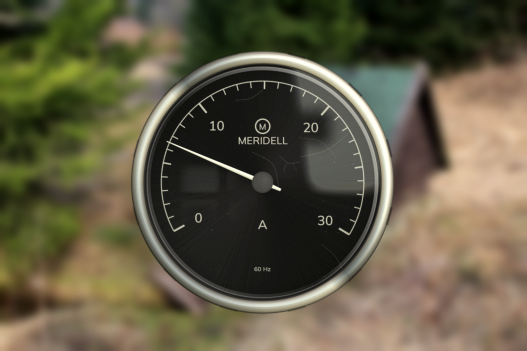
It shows 6.5 A
